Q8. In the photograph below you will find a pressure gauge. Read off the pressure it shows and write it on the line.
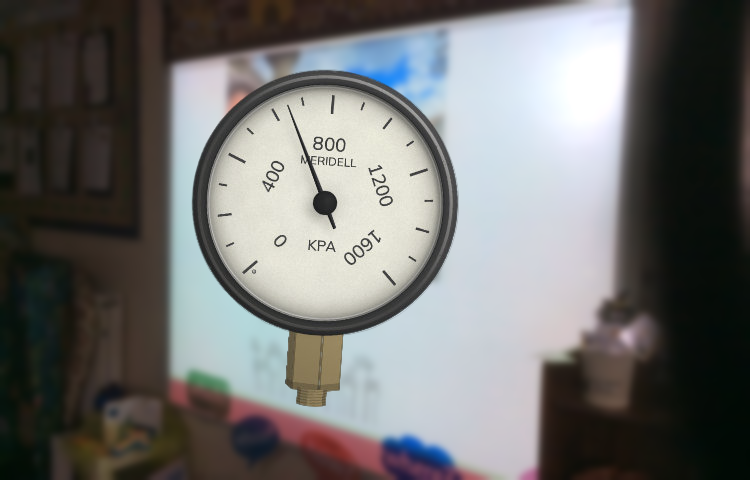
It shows 650 kPa
